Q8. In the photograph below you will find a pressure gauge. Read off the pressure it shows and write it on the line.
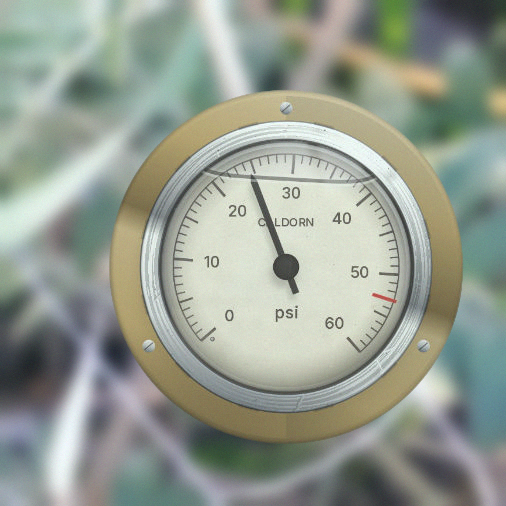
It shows 24.5 psi
